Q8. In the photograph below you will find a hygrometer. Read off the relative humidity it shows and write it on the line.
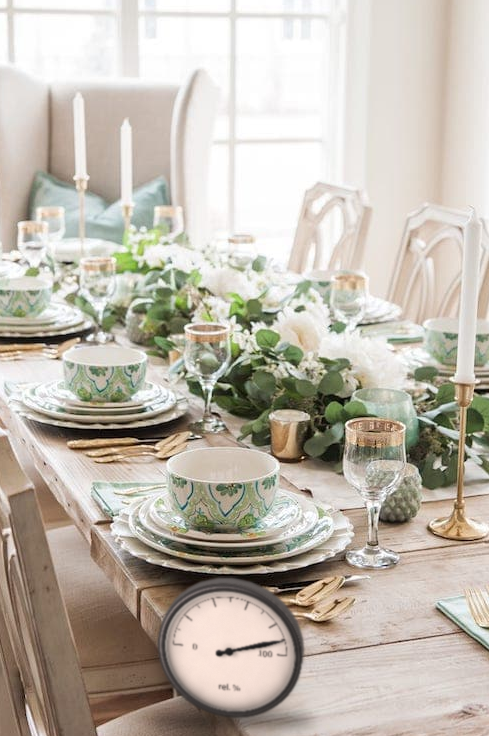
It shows 90 %
